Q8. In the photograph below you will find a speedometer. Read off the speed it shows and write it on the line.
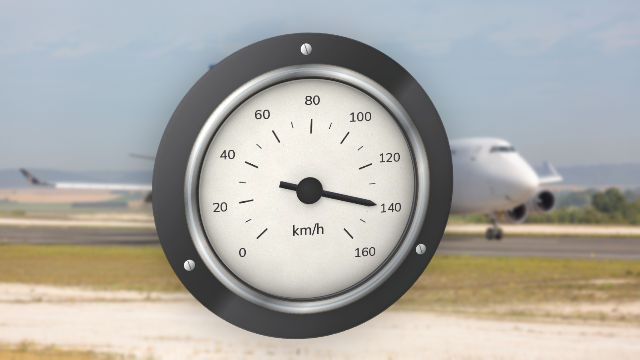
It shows 140 km/h
